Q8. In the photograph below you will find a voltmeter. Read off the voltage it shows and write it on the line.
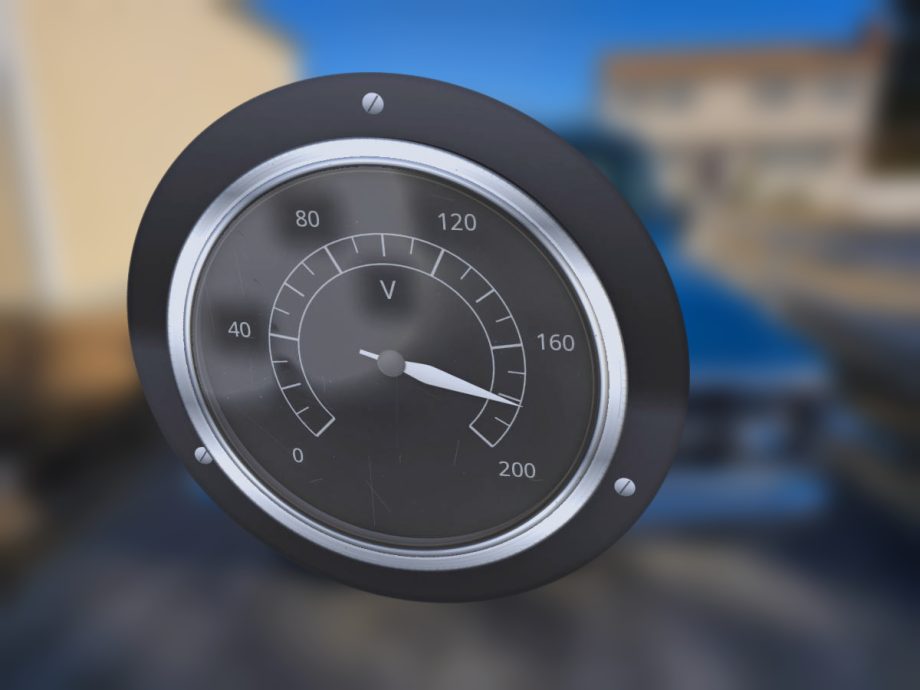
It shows 180 V
